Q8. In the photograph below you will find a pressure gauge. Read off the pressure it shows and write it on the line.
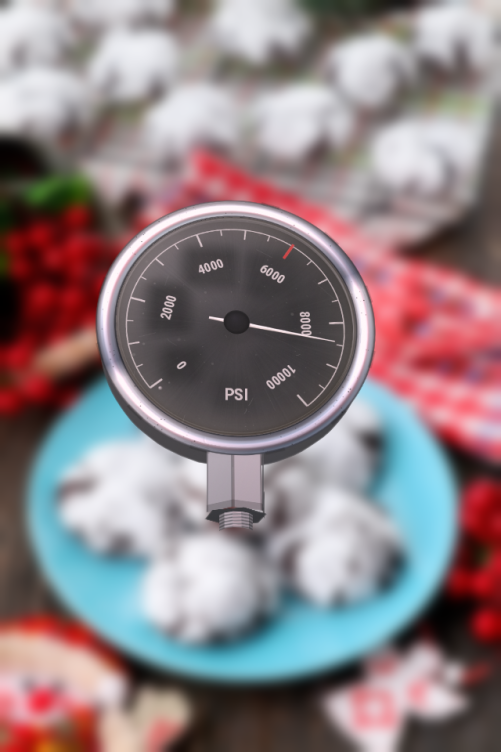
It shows 8500 psi
